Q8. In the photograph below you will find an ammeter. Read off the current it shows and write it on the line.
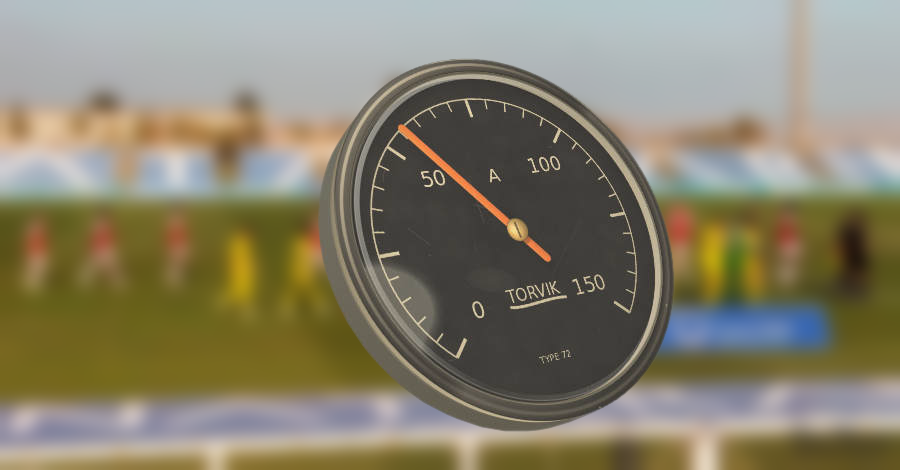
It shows 55 A
